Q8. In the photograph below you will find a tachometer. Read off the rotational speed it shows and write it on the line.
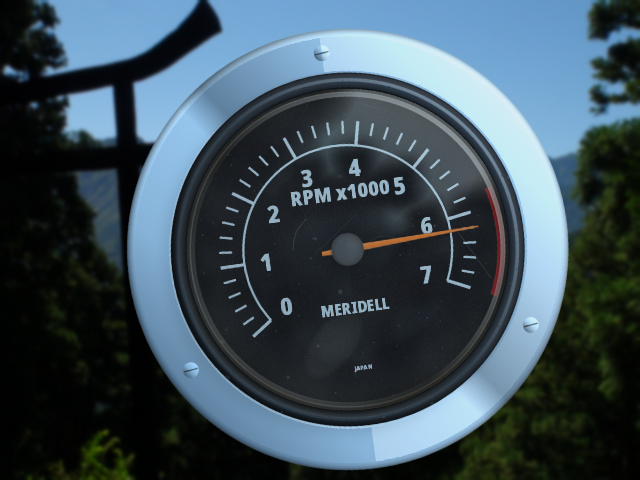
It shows 6200 rpm
